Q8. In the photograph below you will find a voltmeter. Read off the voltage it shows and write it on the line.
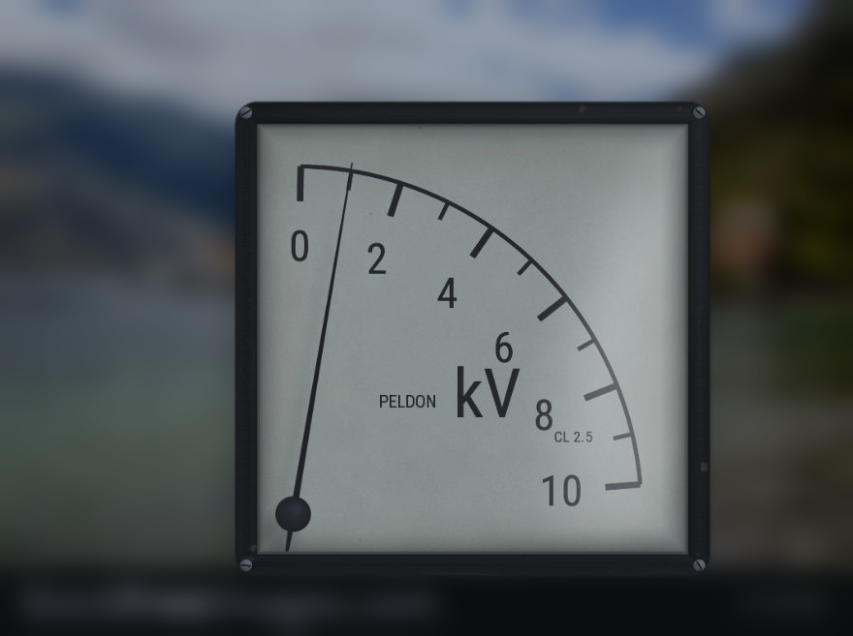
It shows 1 kV
